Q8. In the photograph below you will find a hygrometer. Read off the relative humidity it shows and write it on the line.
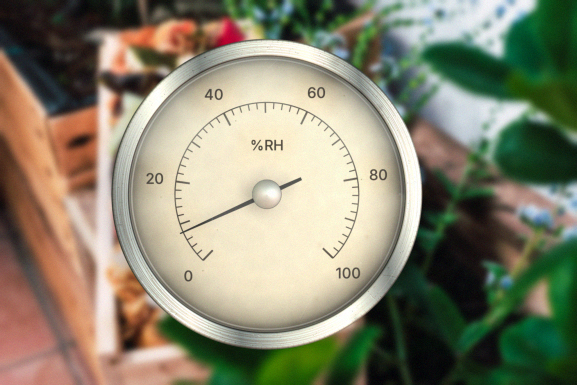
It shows 8 %
